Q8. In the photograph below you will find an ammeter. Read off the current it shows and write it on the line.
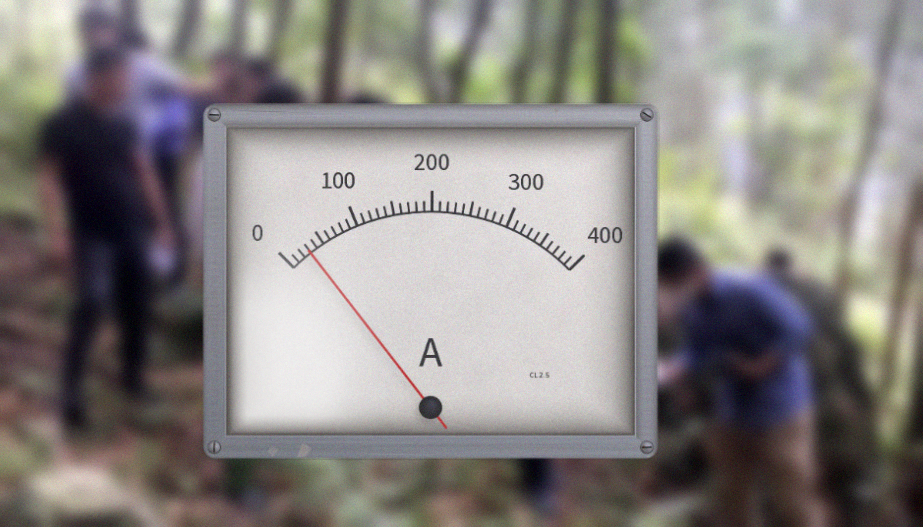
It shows 30 A
